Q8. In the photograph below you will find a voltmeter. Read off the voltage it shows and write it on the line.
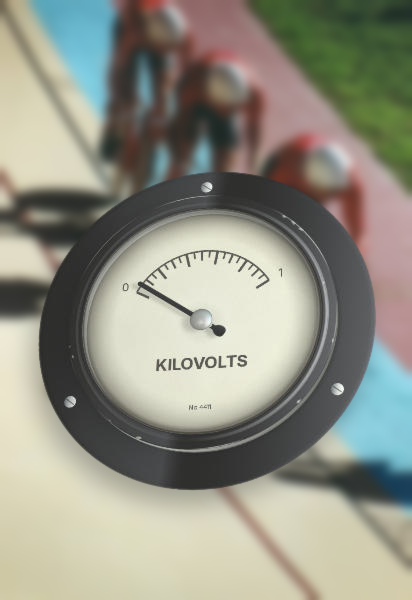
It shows 0.05 kV
